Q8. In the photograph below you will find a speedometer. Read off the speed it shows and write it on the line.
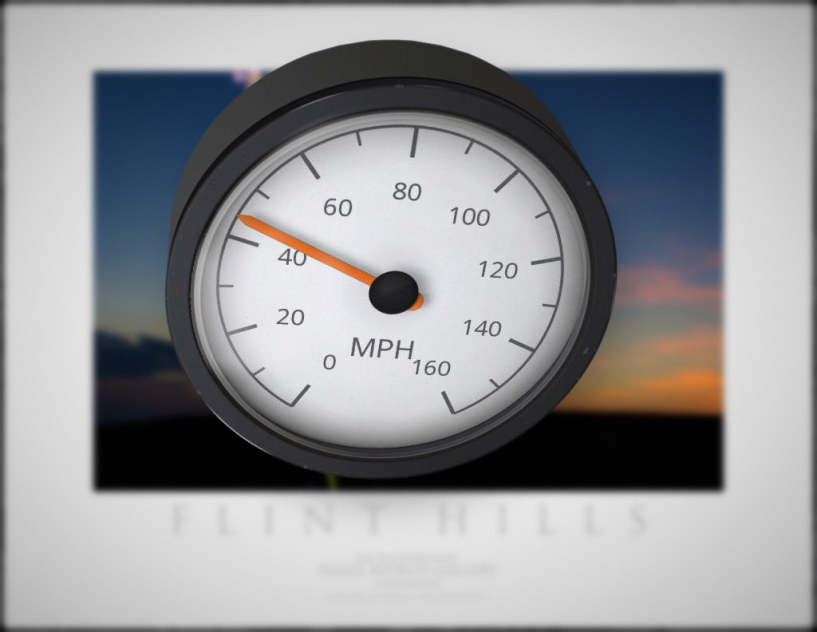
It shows 45 mph
